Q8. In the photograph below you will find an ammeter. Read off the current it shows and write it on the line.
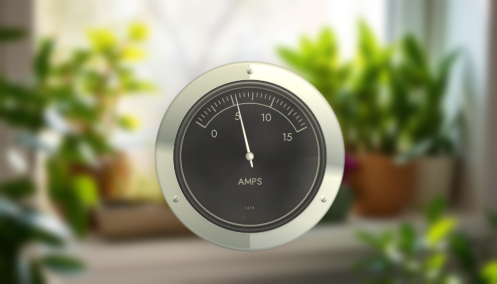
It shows 5.5 A
